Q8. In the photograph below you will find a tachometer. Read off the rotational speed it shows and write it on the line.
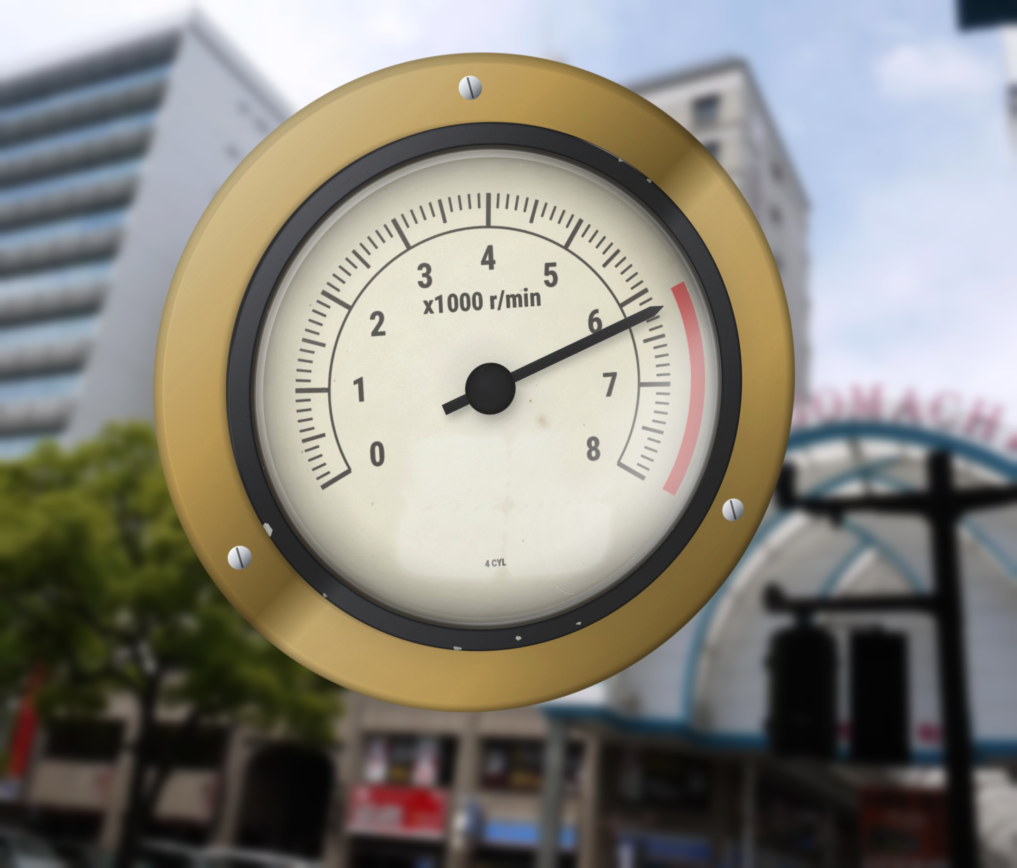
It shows 6200 rpm
